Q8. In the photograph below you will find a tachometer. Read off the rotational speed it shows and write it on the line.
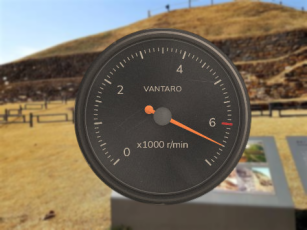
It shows 6500 rpm
